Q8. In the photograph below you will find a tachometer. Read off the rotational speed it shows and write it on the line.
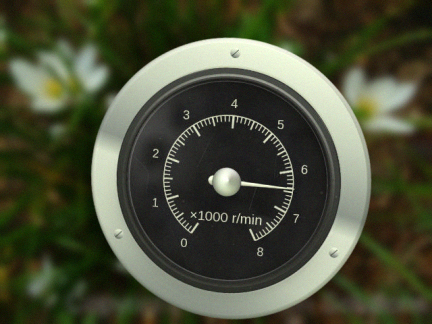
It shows 6400 rpm
